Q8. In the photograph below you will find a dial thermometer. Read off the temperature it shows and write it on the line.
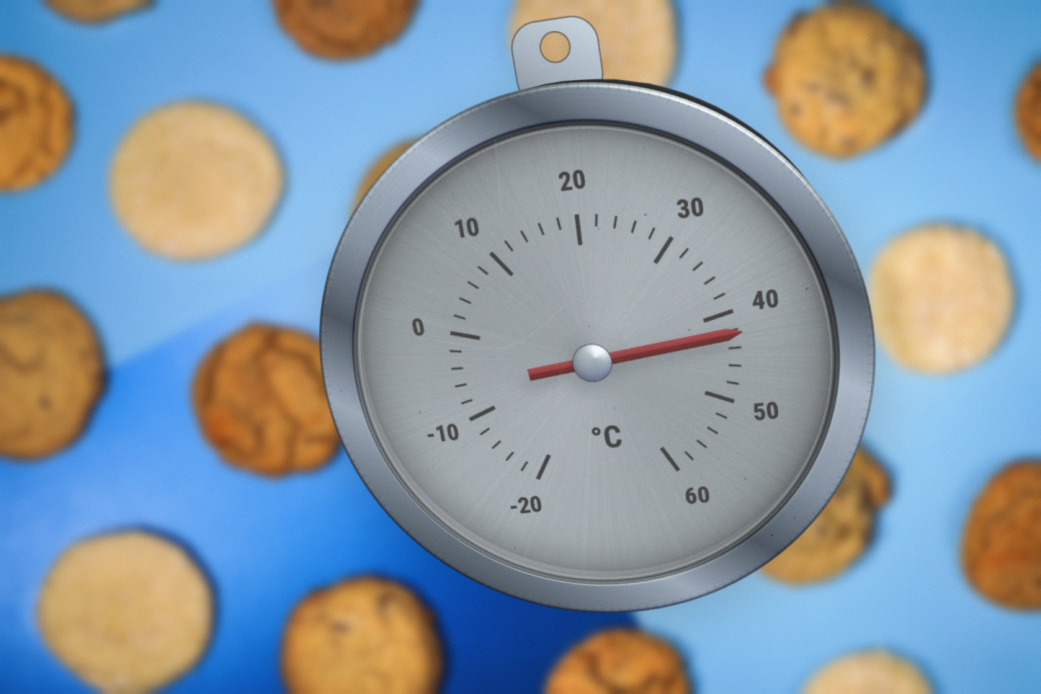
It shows 42 °C
